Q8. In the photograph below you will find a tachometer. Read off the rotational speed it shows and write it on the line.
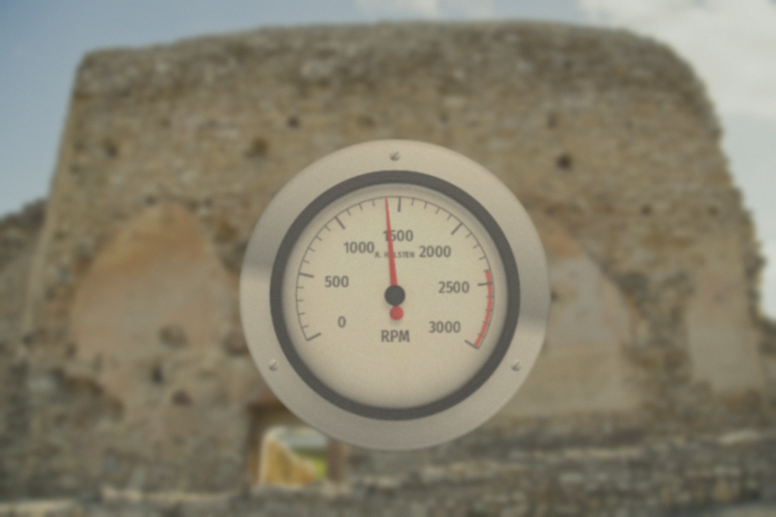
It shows 1400 rpm
